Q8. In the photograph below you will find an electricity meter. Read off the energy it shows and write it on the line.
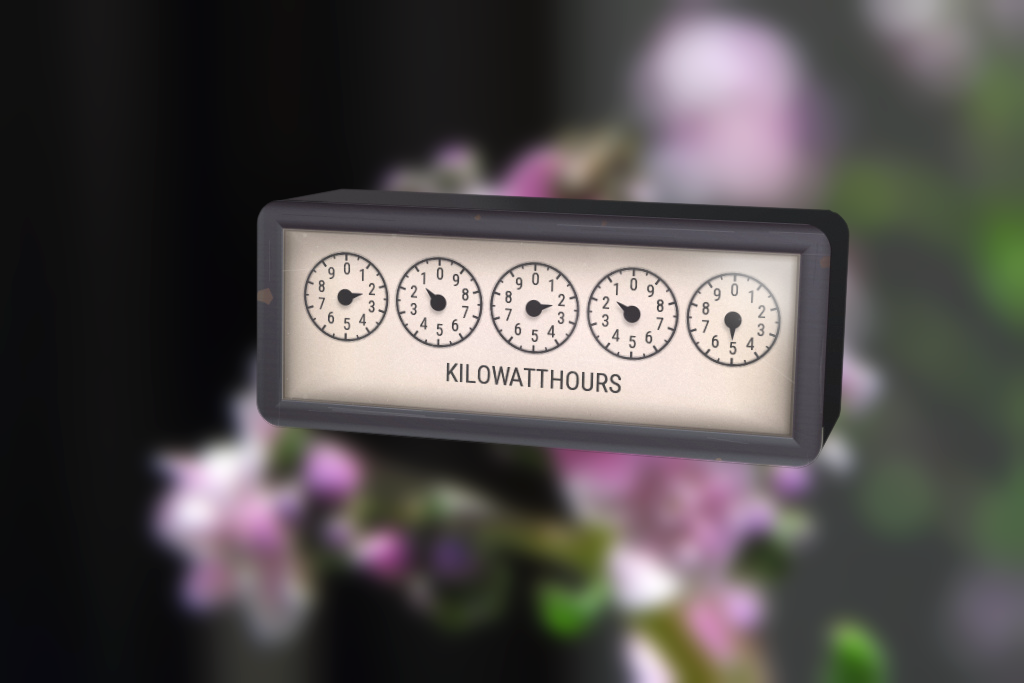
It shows 21215 kWh
